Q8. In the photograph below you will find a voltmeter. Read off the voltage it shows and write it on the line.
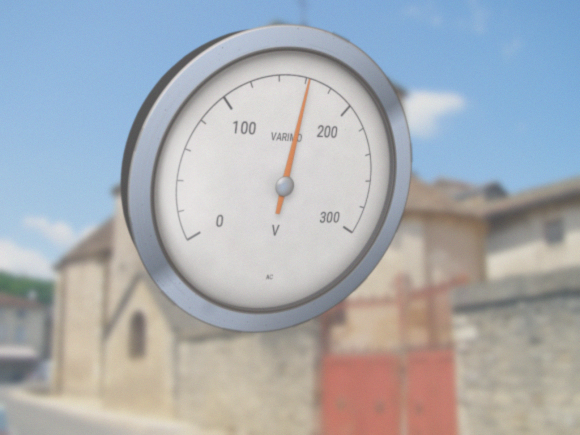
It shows 160 V
